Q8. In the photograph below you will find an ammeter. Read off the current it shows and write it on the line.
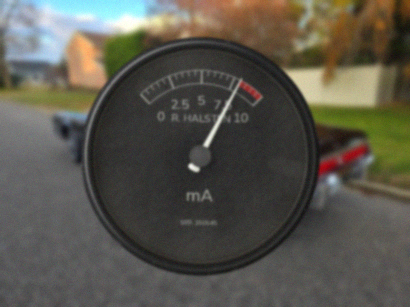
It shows 8 mA
